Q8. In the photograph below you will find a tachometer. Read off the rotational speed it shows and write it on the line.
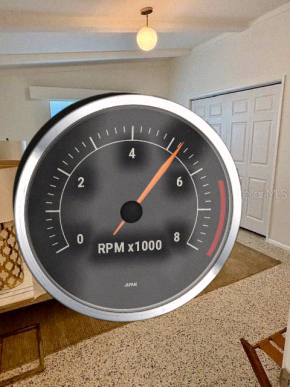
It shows 5200 rpm
